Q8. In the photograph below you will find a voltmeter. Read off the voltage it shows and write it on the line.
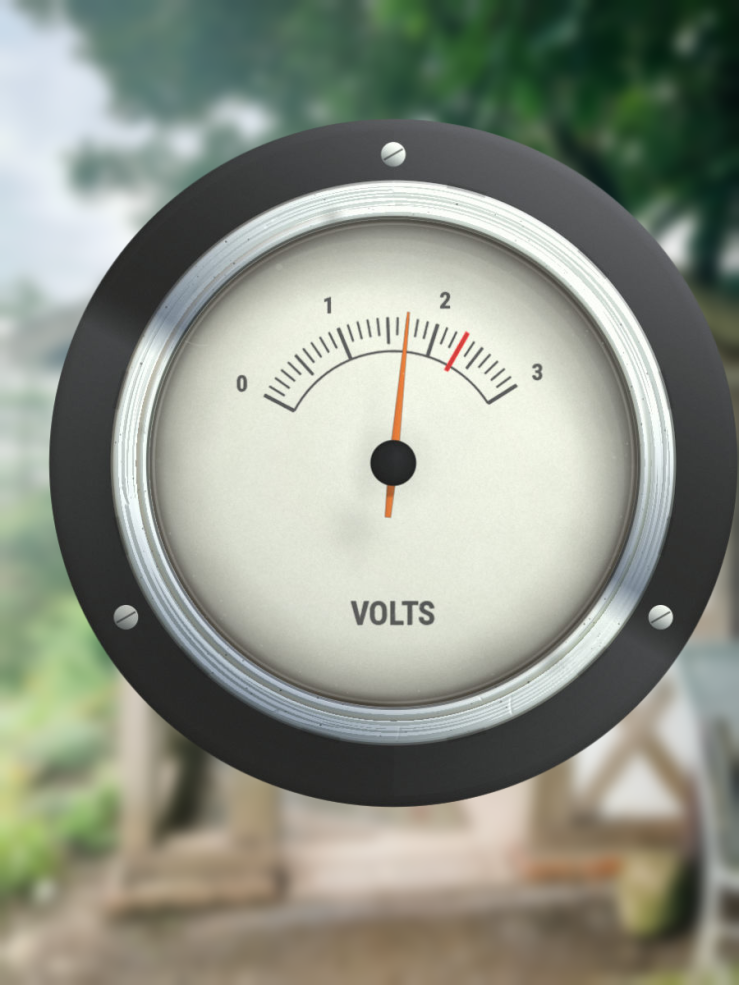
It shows 1.7 V
